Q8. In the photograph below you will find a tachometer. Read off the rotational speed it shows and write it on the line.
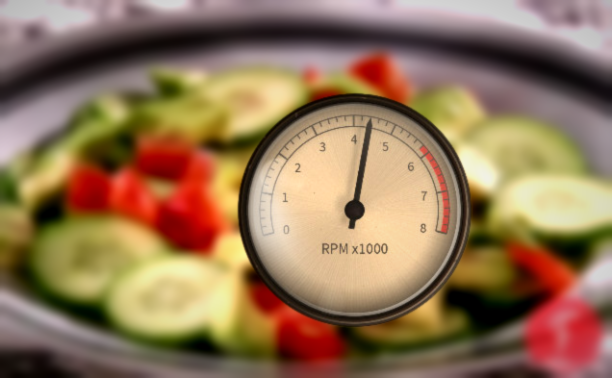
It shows 4400 rpm
